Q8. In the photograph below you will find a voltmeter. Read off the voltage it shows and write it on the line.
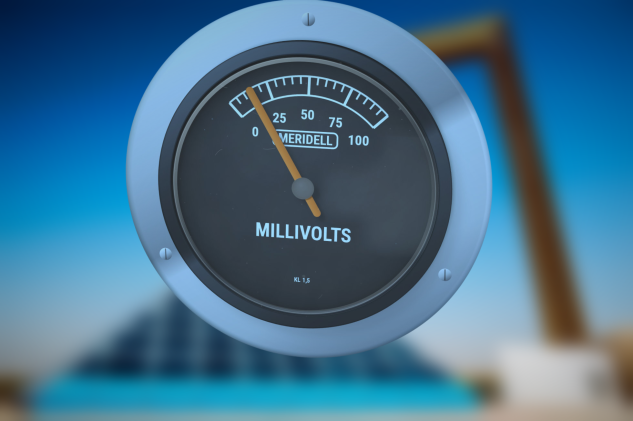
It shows 15 mV
